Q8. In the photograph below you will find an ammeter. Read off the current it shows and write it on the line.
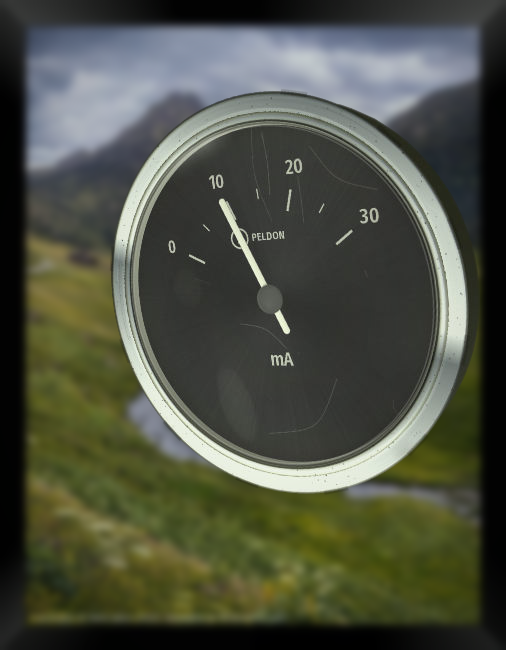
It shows 10 mA
